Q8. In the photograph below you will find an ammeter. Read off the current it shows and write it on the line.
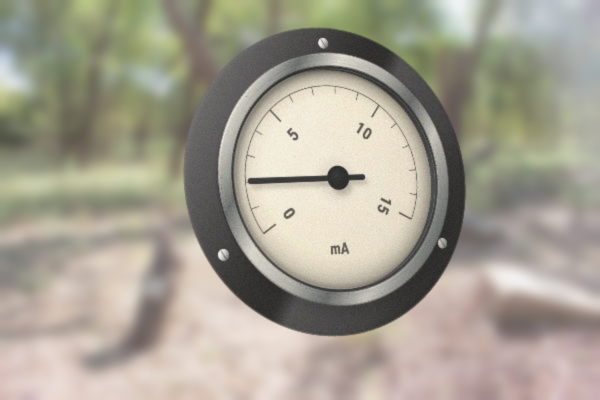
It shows 2 mA
